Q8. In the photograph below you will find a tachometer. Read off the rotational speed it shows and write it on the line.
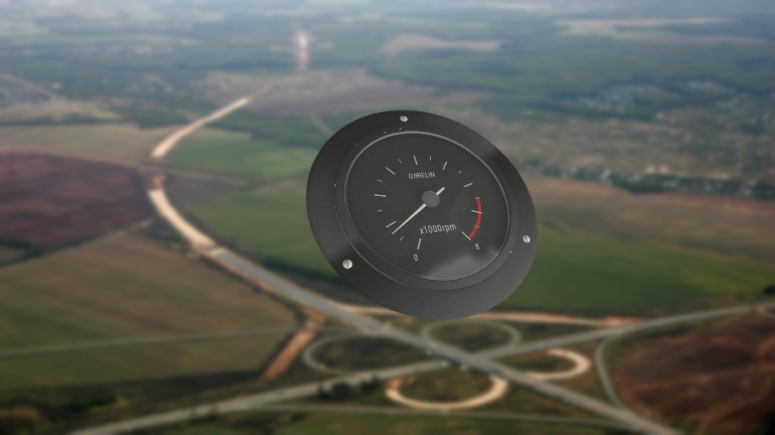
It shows 750 rpm
